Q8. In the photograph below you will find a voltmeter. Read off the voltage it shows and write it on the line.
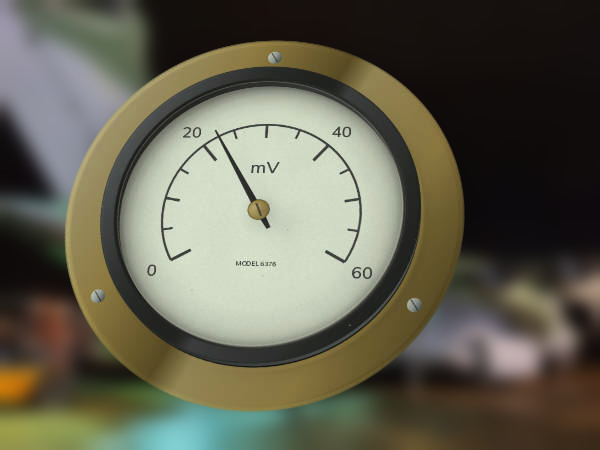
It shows 22.5 mV
